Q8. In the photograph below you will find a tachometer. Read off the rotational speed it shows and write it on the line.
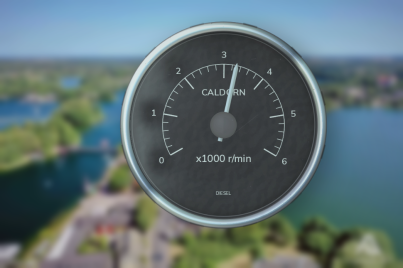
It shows 3300 rpm
